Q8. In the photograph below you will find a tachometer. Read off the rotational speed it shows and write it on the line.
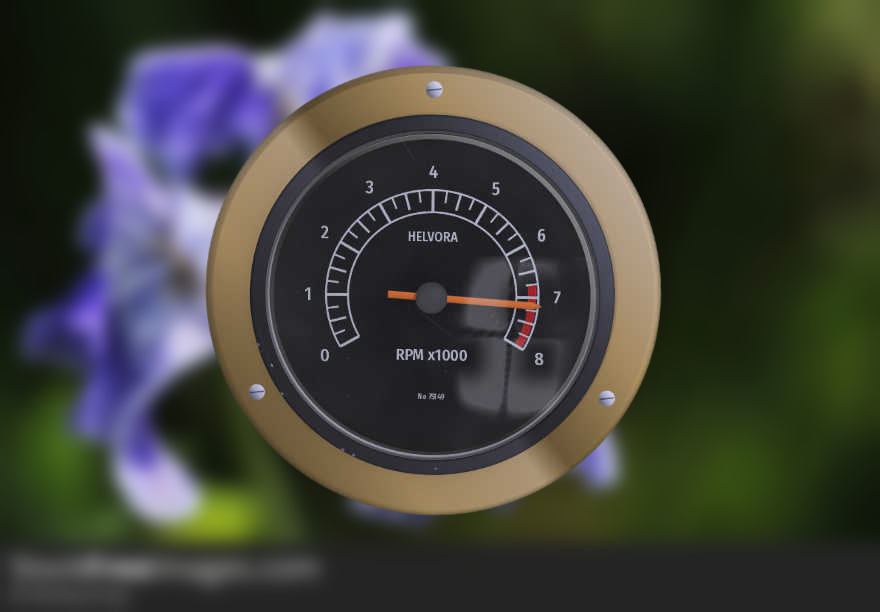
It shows 7125 rpm
